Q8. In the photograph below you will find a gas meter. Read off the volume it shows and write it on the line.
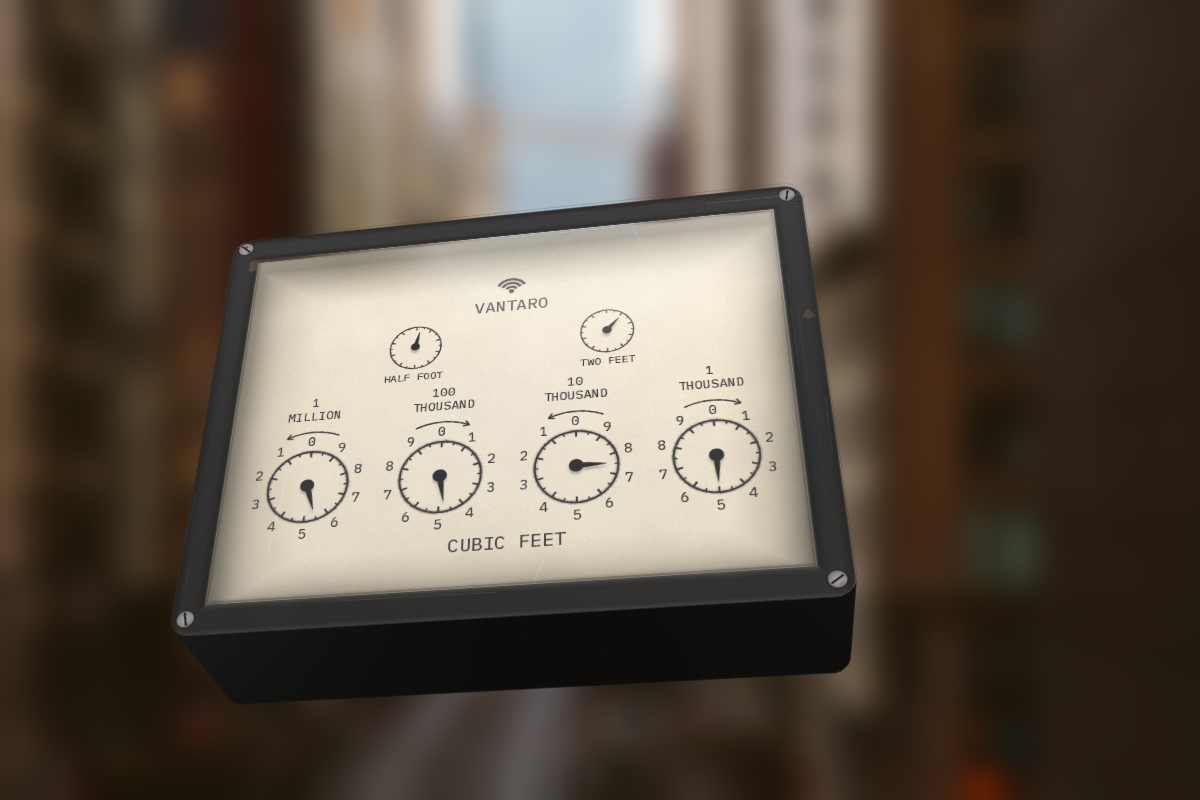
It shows 547500 ft³
